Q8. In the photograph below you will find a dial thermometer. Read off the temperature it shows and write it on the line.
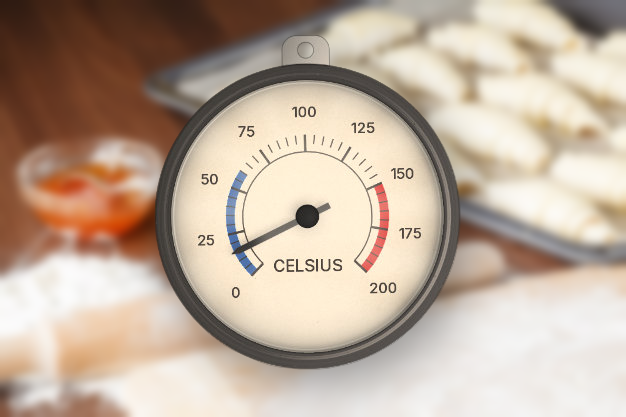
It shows 15 °C
